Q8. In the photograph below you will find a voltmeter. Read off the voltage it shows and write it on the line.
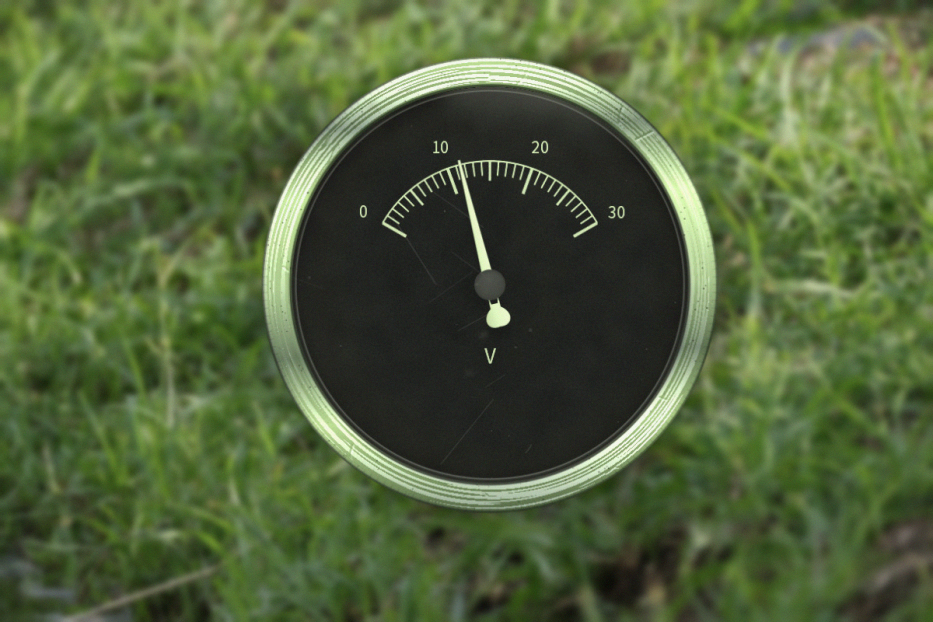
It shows 11.5 V
